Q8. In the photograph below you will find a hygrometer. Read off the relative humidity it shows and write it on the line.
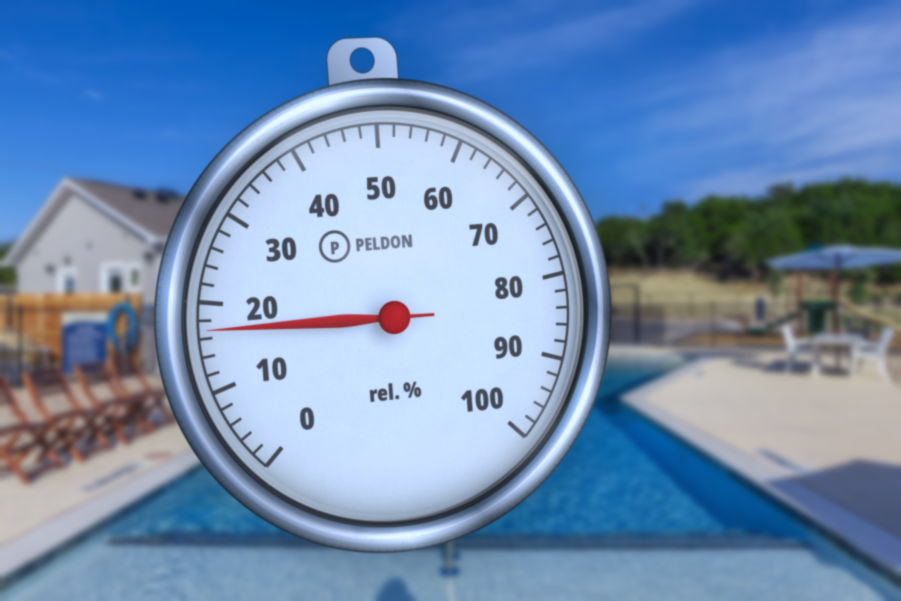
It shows 17 %
